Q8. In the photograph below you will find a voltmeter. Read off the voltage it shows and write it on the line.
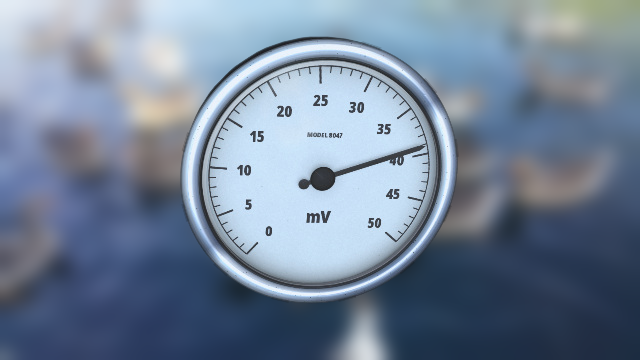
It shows 39 mV
